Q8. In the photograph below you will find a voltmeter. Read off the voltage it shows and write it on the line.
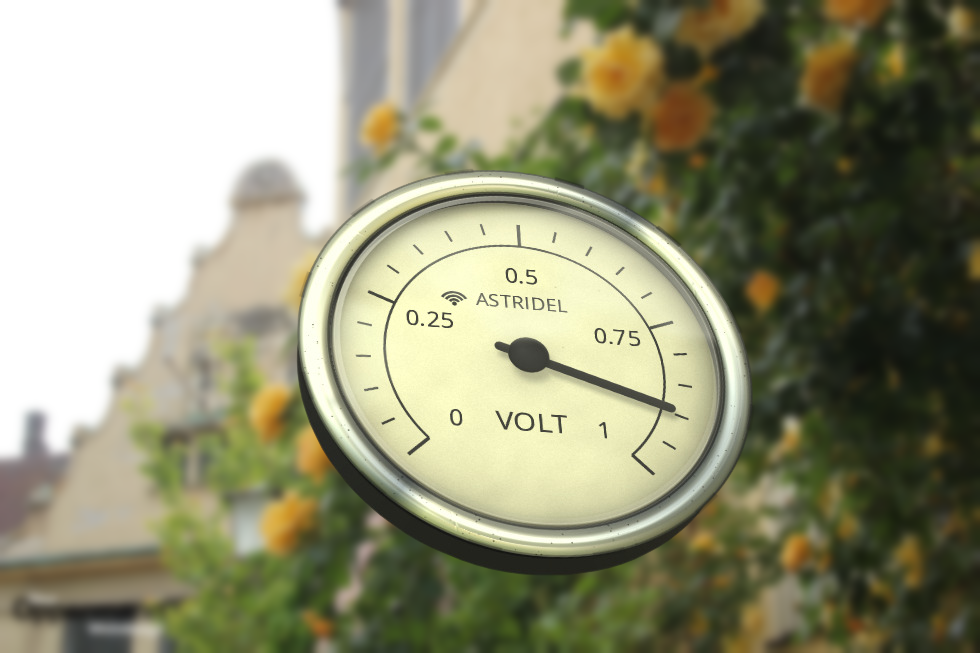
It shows 0.9 V
